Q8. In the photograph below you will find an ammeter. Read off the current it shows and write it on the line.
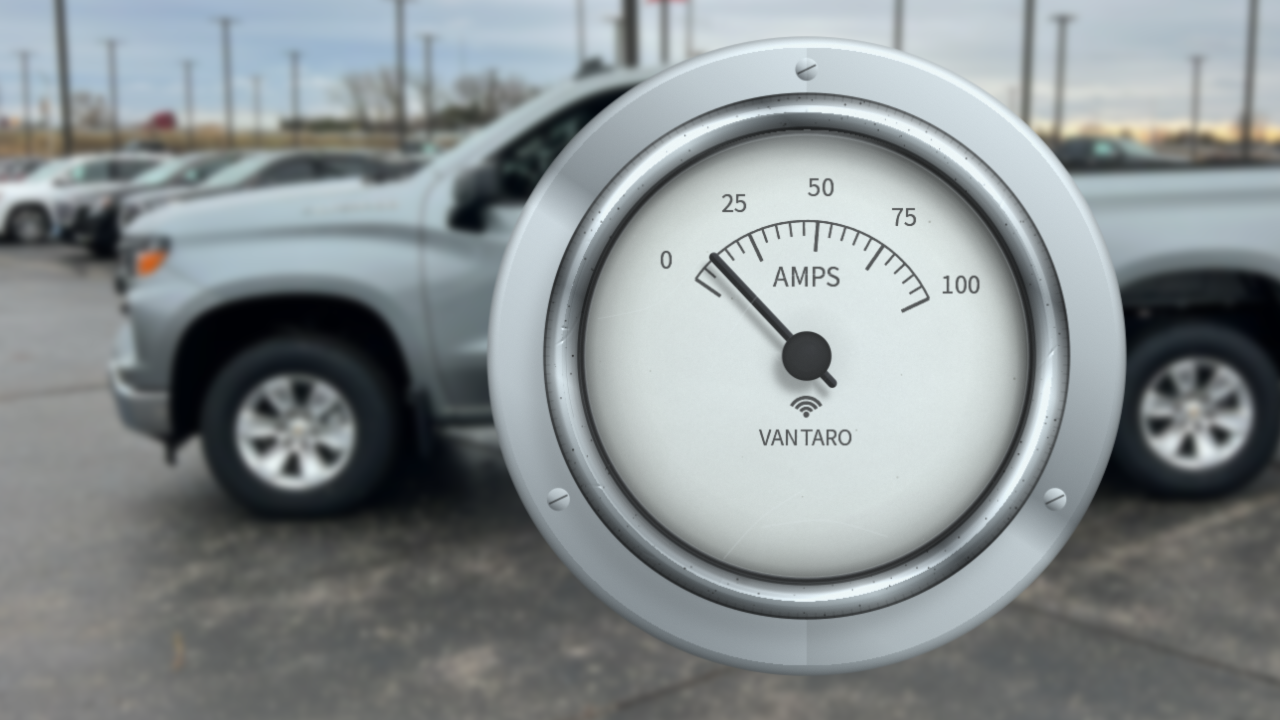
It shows 10 A
